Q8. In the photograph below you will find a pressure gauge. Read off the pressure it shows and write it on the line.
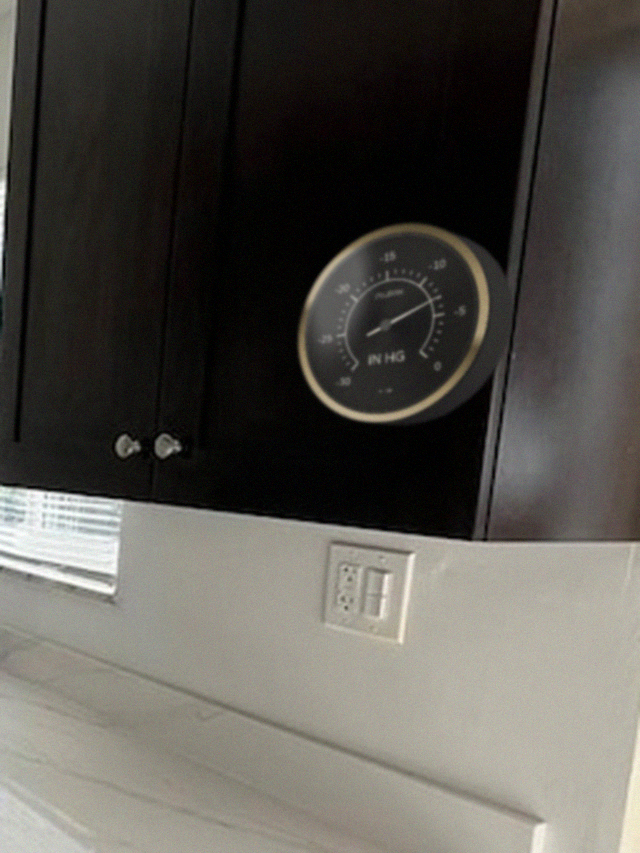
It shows -7 inHg
